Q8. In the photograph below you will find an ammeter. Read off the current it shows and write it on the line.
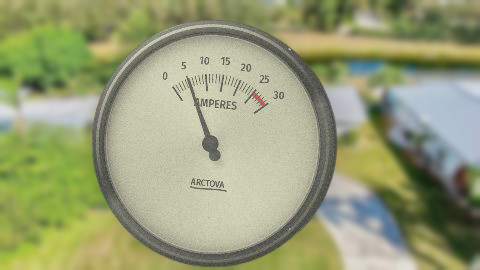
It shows 5 A
